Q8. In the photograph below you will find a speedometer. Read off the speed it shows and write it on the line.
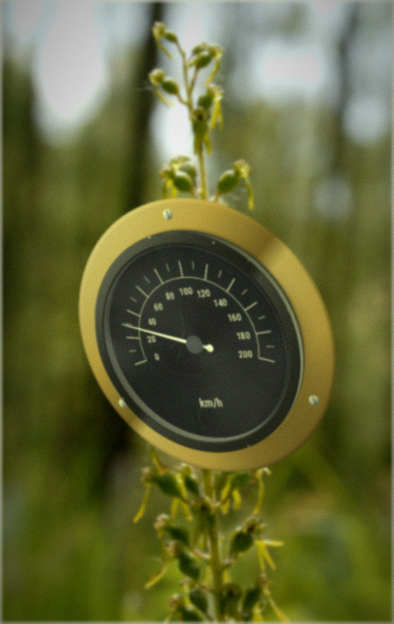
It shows 30 km/h
